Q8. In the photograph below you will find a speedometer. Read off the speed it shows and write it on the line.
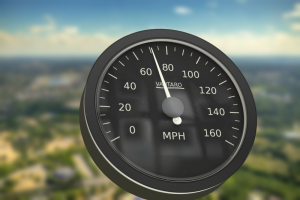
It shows 70 mph
